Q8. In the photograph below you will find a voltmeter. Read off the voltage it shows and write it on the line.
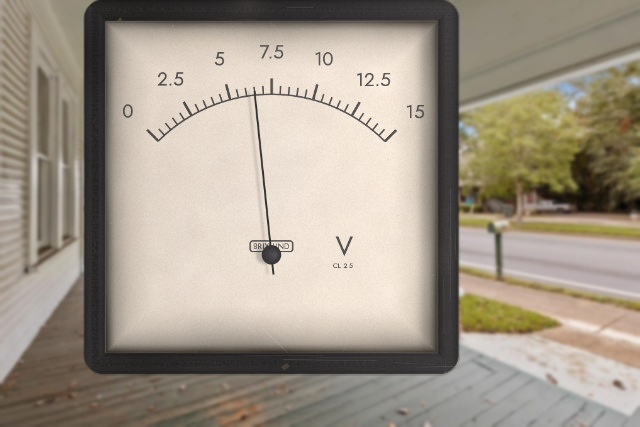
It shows 6.5 V
